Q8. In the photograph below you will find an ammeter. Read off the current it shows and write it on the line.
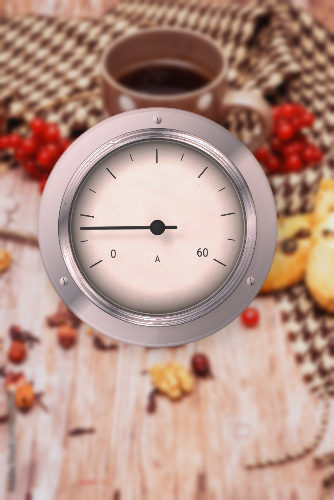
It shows 7.5 A
